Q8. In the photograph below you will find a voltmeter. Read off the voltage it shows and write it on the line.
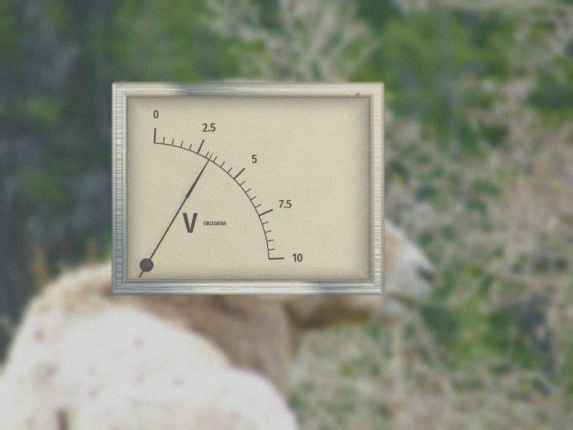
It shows 3.25 V
